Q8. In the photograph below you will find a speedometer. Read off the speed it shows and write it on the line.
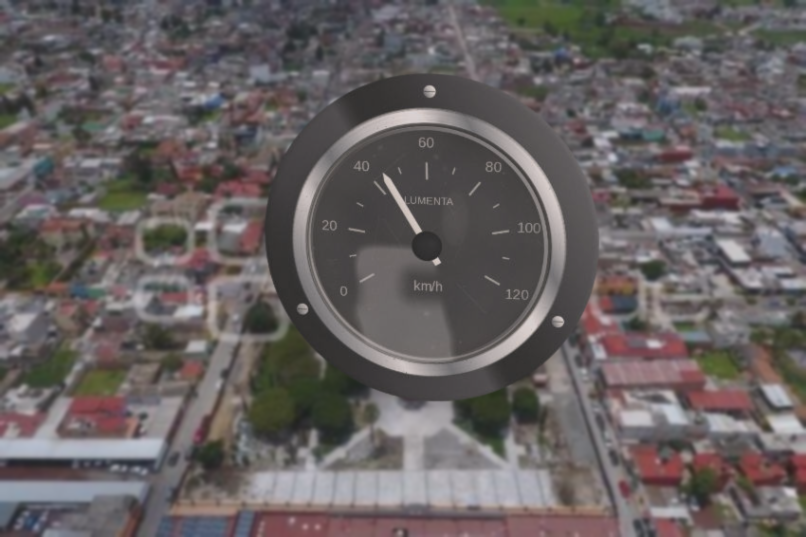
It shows 45 km/h
